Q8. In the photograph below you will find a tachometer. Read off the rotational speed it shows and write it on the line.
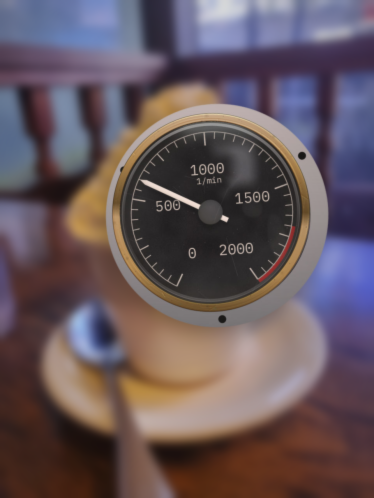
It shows 600 rpm
